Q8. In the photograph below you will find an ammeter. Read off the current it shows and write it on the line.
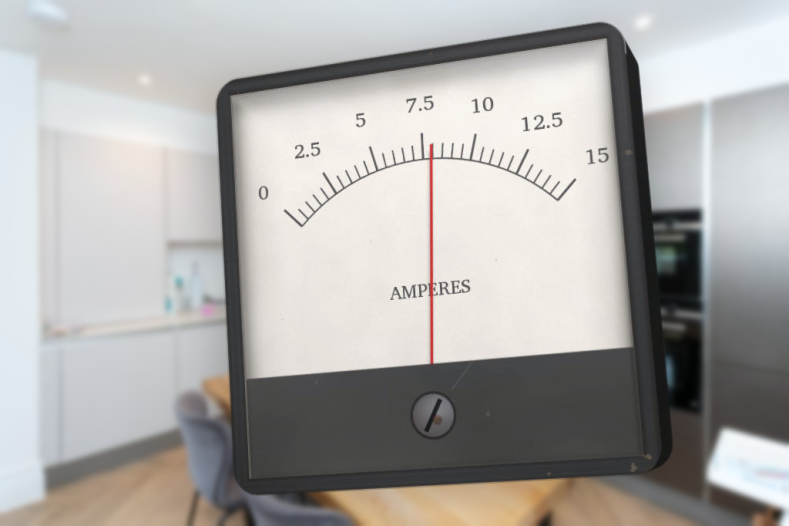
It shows 8 A
